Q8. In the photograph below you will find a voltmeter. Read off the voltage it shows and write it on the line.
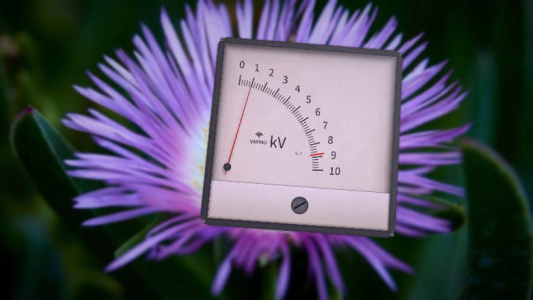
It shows 1 kV
